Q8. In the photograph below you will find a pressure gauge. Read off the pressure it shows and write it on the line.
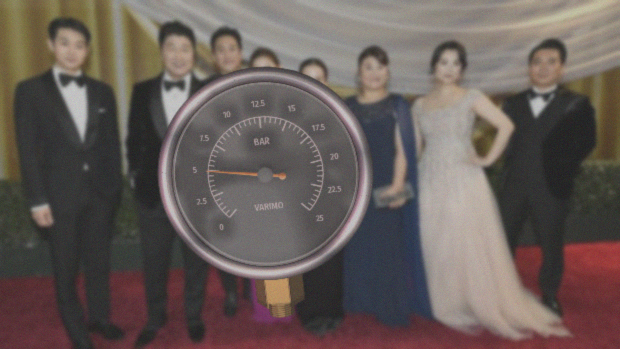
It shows 5 bar
